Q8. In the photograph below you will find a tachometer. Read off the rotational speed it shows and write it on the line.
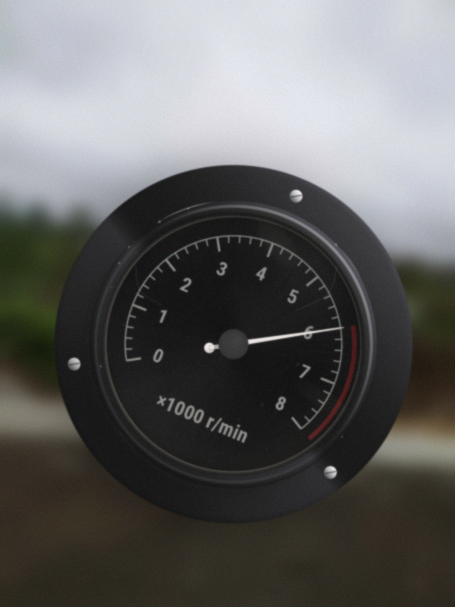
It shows 6000 rpm
